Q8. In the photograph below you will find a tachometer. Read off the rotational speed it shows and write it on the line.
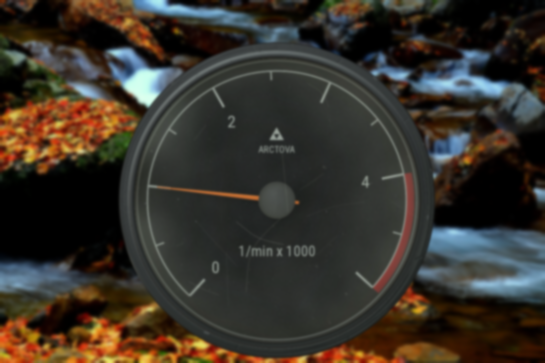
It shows 1000 rpm
